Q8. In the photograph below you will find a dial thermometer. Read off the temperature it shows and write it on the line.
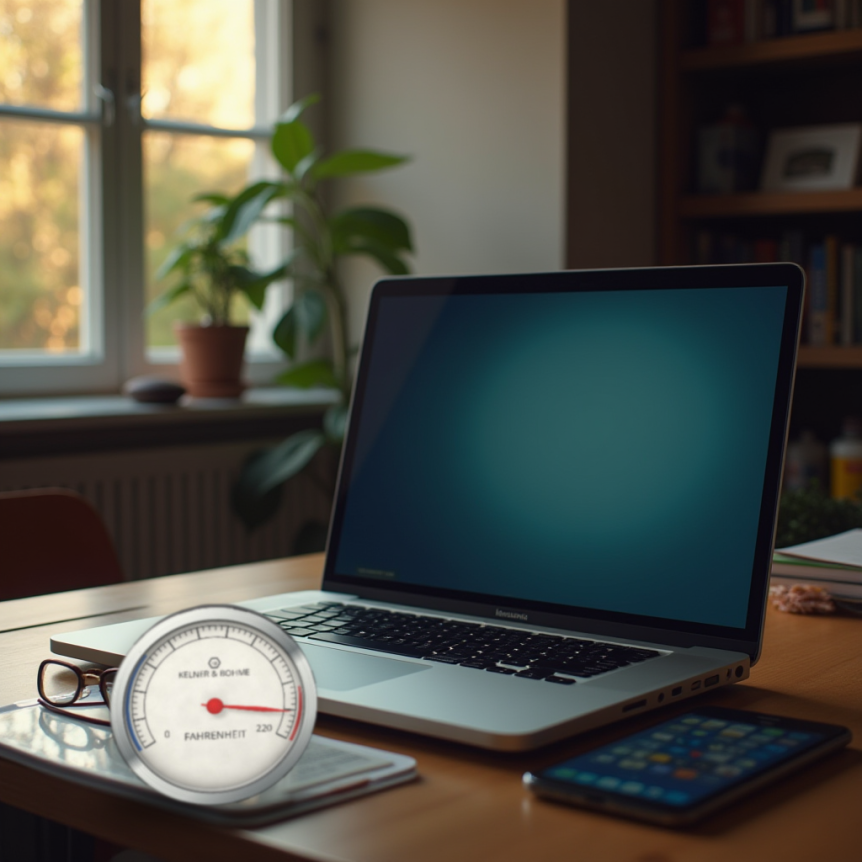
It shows 200 °F
